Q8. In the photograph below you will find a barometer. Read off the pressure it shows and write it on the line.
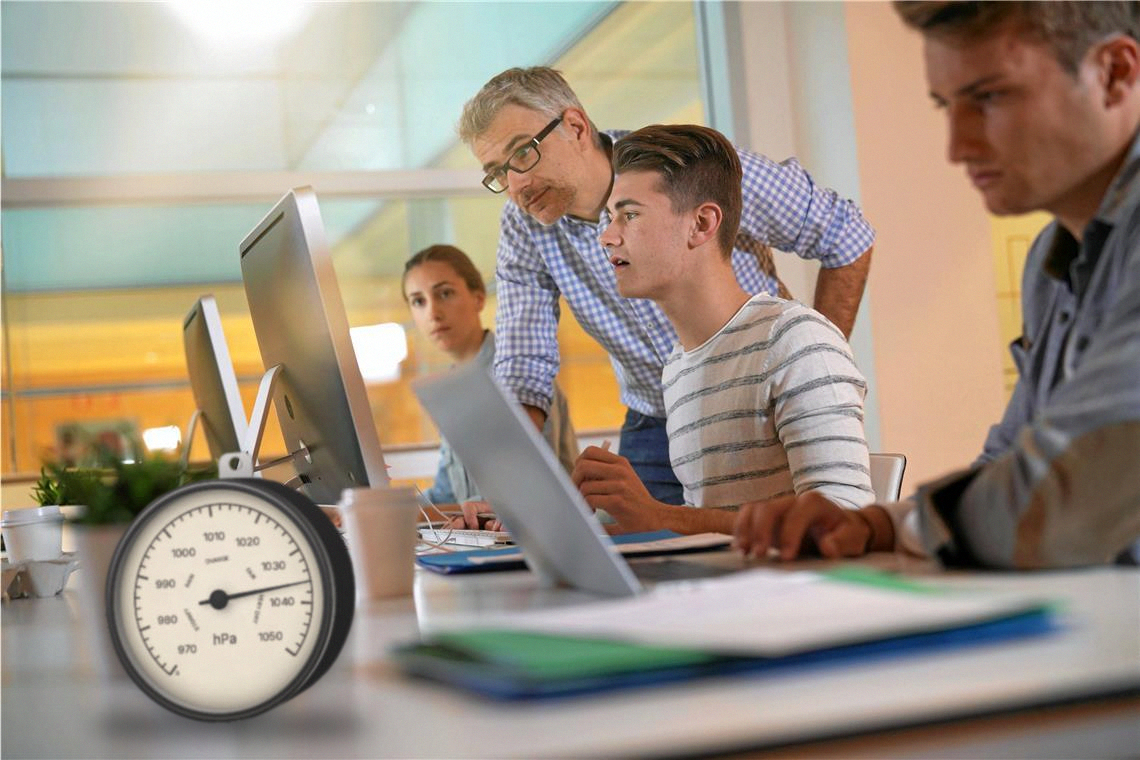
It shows 1036 hPa
